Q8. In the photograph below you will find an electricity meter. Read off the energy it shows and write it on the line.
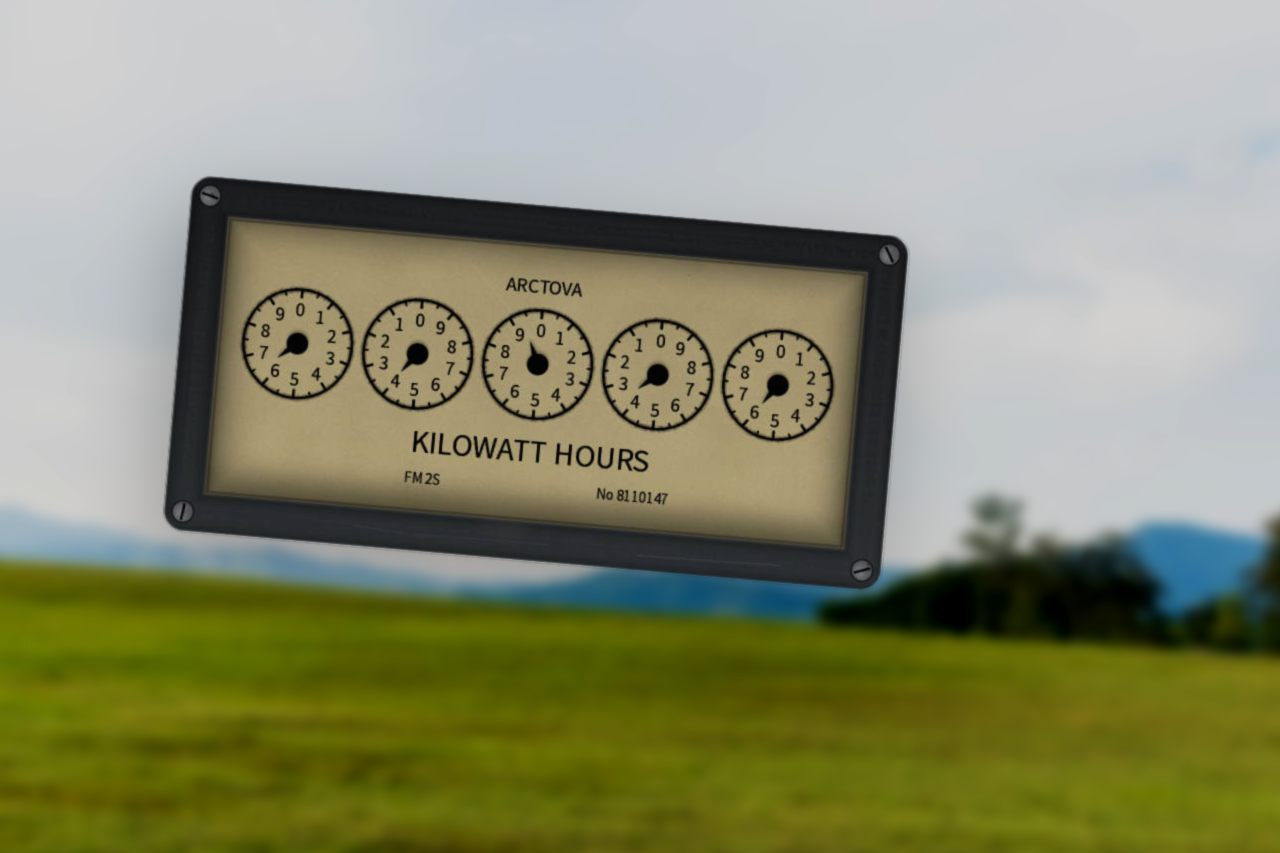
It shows 63936 kWh
